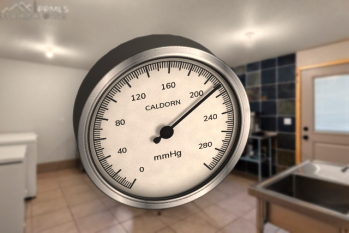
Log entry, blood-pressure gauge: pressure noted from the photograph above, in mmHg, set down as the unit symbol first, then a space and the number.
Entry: mmHg 210
